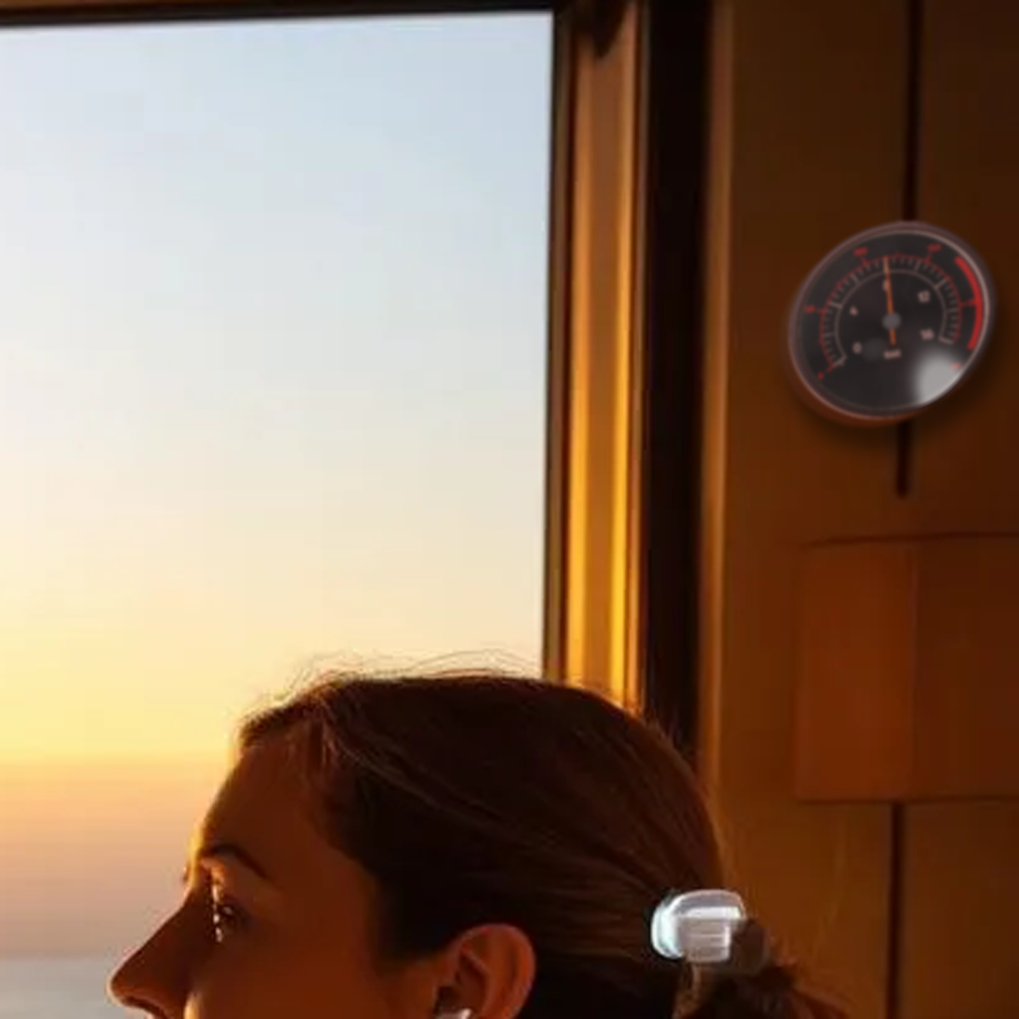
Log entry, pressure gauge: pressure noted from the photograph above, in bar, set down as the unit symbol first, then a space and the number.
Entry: bar 8
